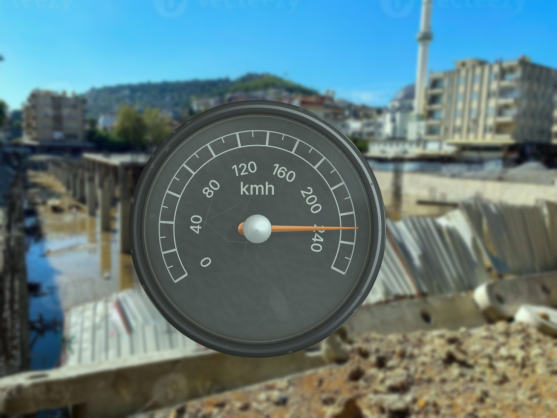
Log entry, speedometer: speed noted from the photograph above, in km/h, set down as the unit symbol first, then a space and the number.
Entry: km/h 230
